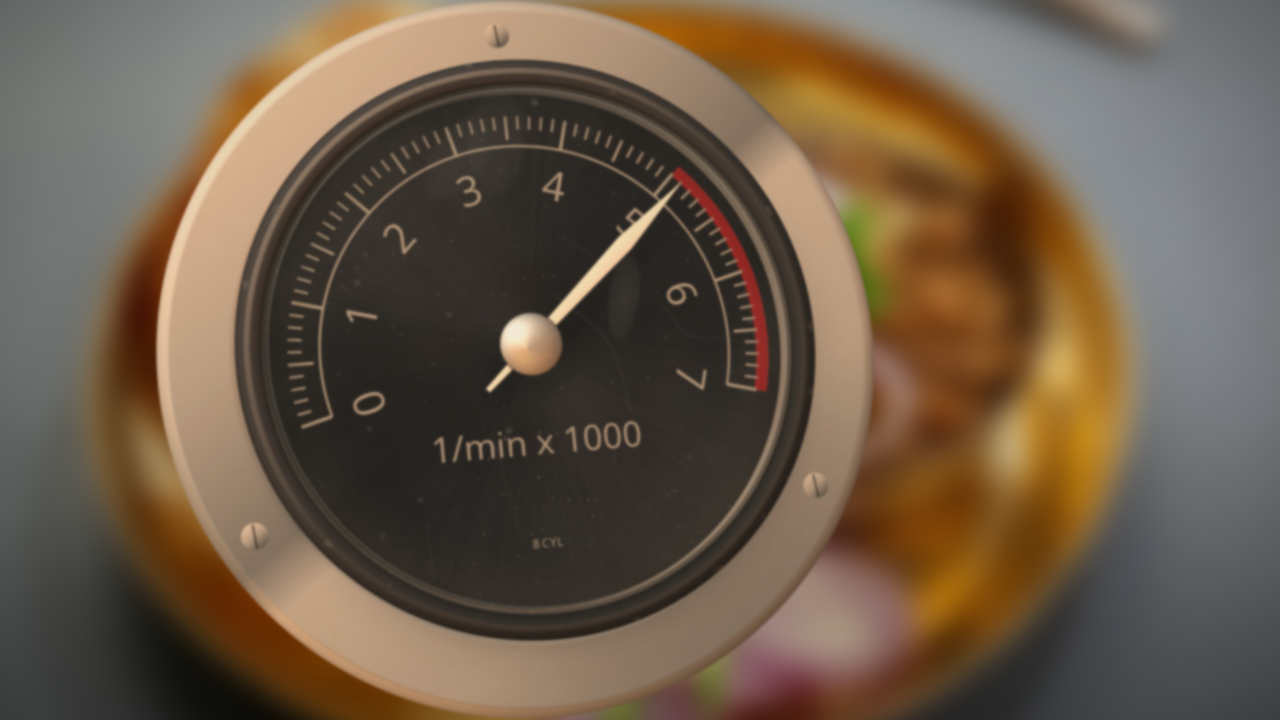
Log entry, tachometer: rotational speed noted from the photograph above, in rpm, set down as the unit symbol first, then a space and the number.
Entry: rpm 5100
